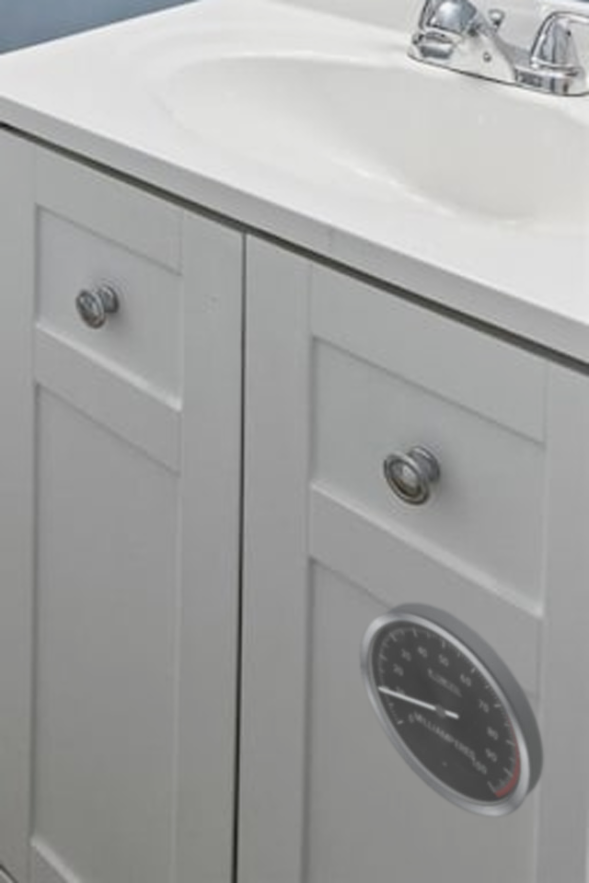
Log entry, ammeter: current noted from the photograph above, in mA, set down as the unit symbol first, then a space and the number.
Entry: mA 10
